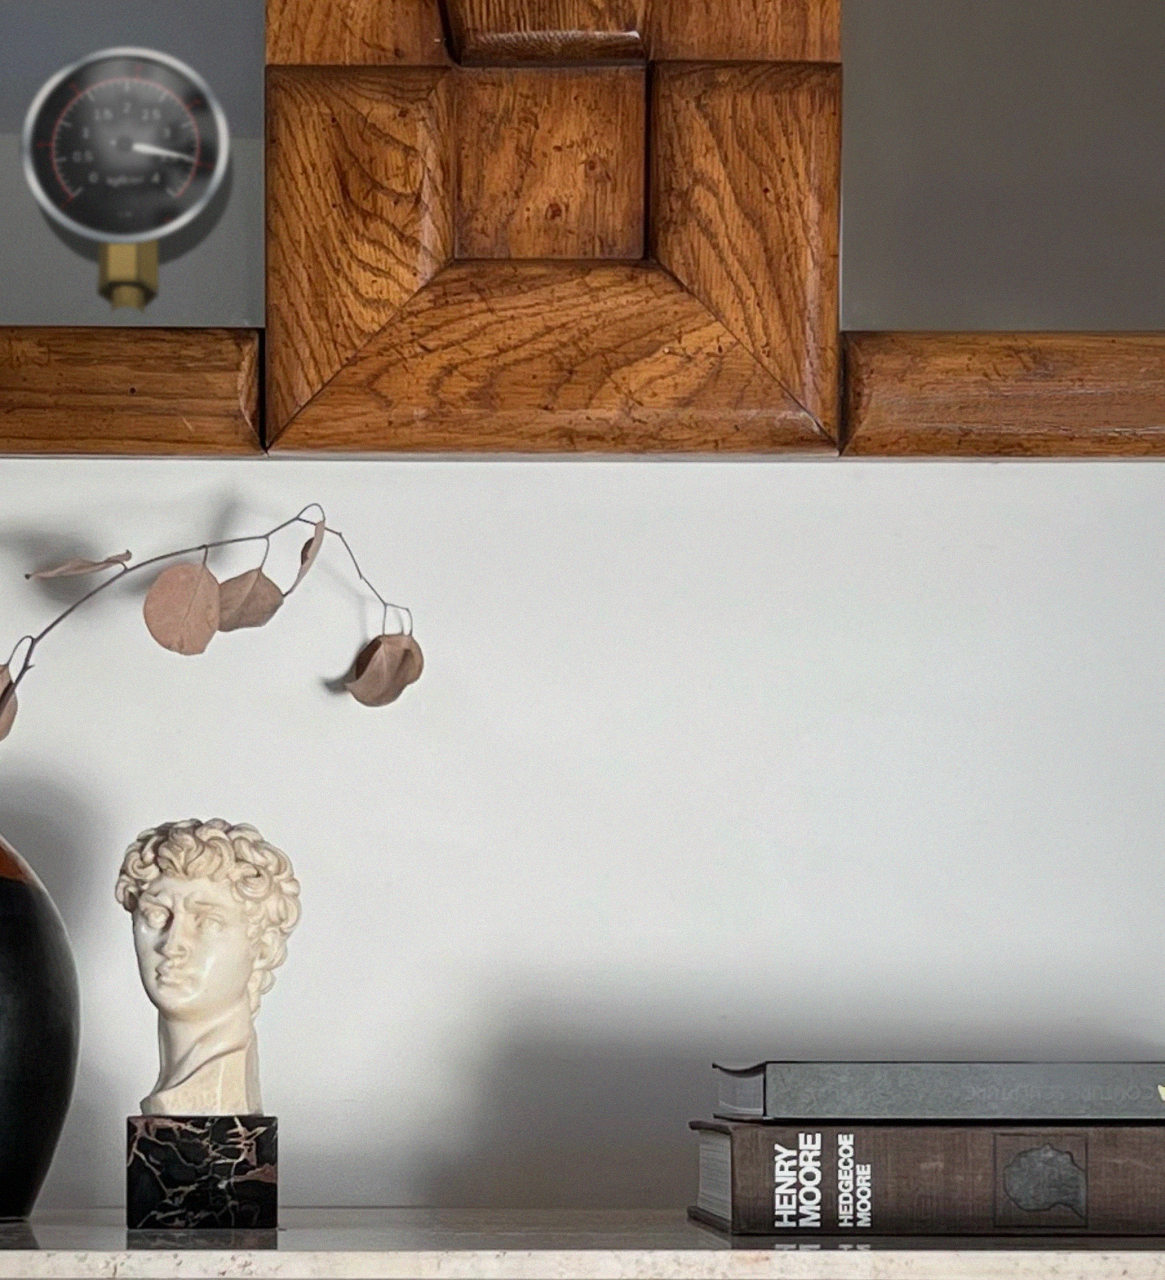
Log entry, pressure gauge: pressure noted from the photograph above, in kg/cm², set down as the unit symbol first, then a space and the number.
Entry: kg/cm² 3.5
